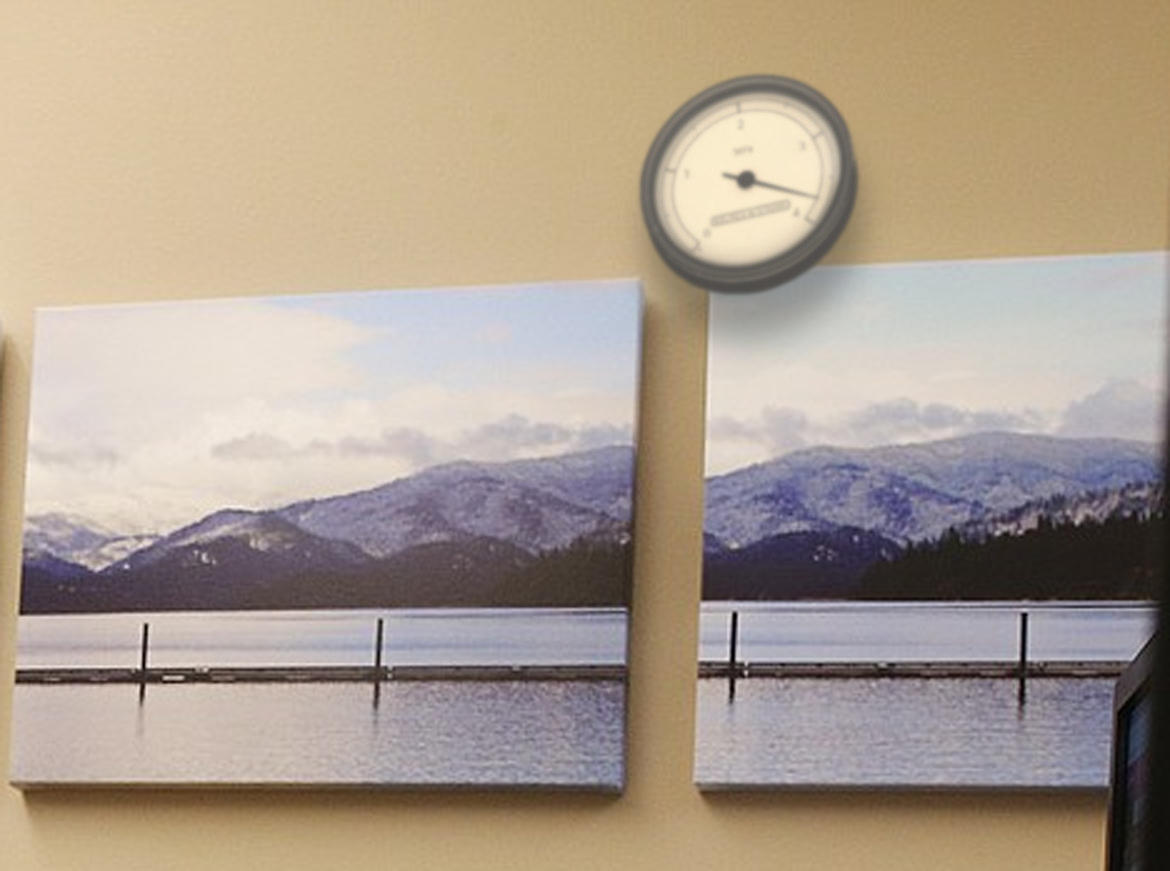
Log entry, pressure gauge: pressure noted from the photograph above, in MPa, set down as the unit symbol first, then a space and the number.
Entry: MPa 3.75
